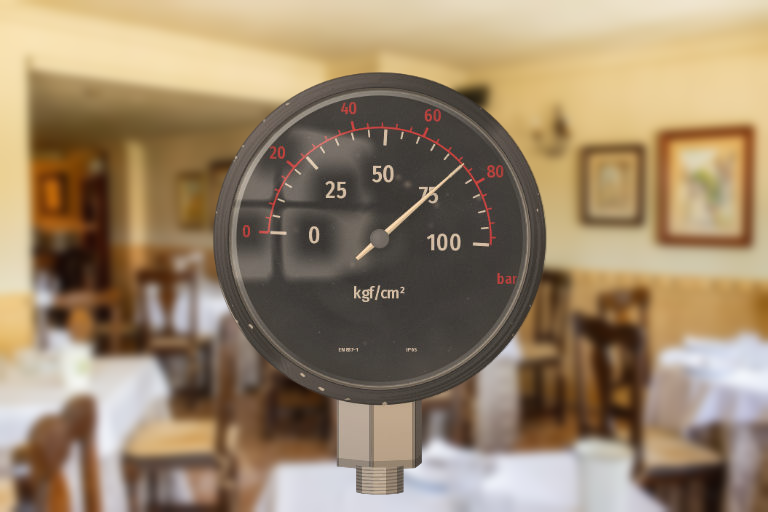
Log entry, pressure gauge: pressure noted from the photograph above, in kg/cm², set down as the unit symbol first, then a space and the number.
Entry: kg/cm² 75
